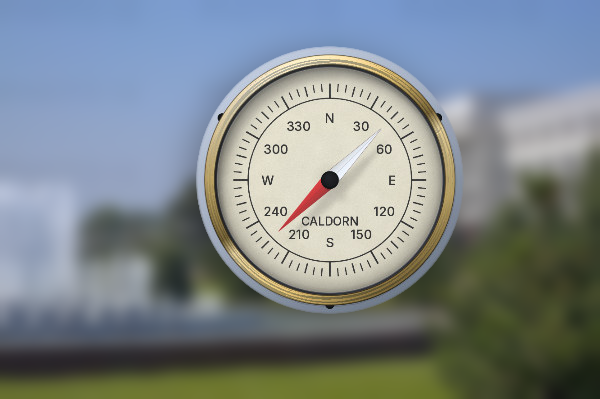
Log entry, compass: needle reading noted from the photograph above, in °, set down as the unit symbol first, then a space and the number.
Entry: ° 225
